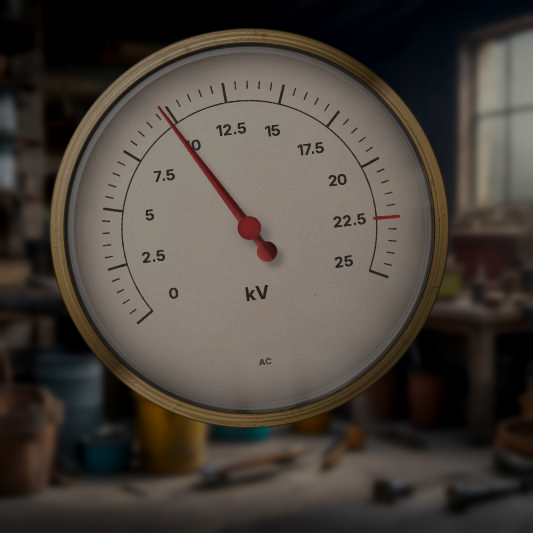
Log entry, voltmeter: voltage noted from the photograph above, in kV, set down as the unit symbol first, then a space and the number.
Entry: kV 9.75
